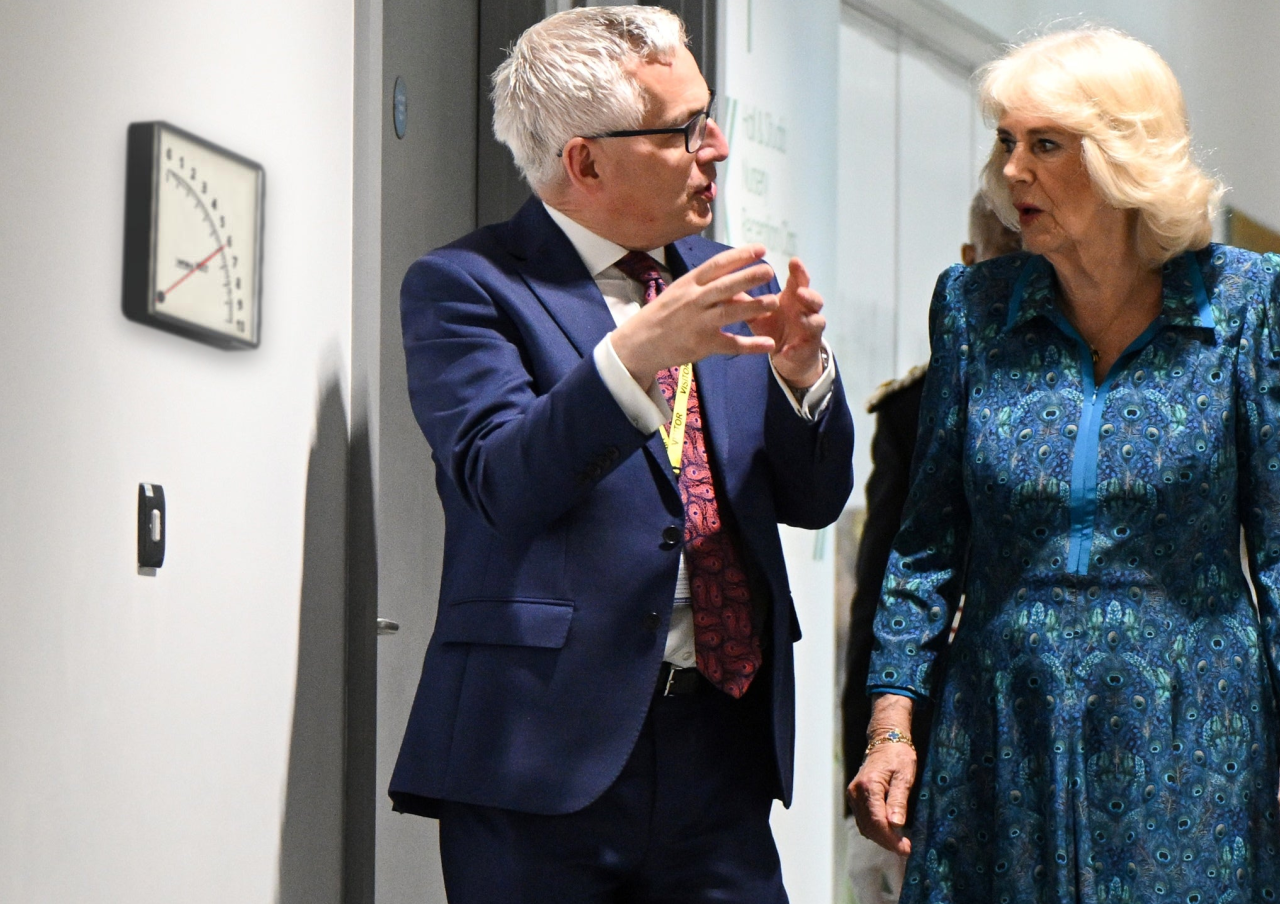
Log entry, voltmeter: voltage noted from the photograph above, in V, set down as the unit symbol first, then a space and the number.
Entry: V 6
